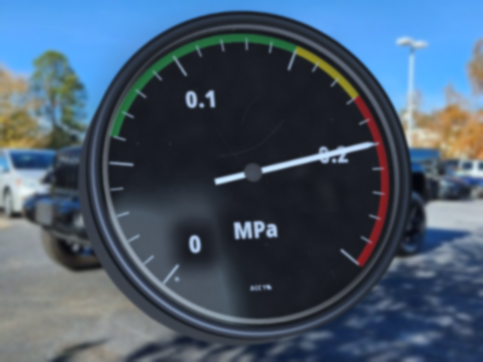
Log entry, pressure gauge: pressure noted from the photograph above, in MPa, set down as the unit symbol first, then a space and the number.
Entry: MPa 0.2
